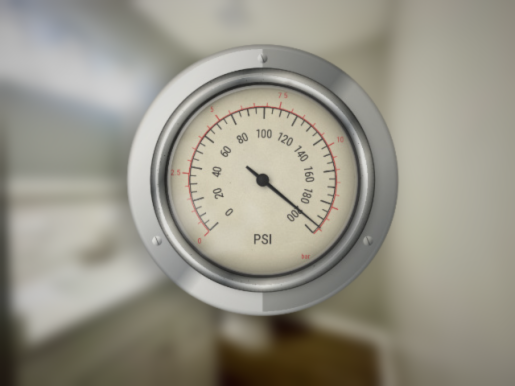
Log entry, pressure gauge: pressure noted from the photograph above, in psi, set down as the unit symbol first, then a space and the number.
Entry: psi 195
